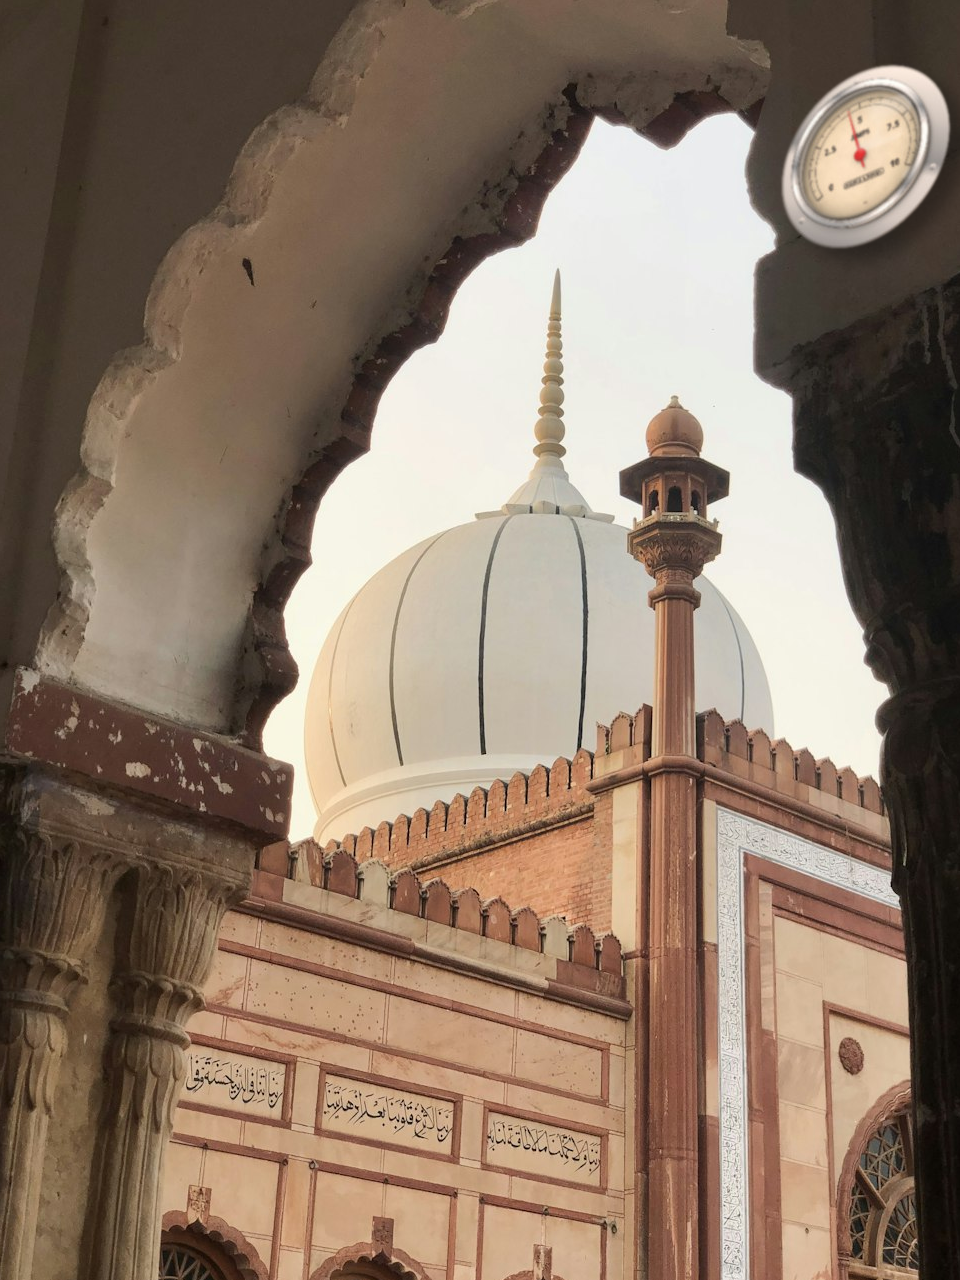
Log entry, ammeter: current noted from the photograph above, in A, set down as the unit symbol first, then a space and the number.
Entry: A 4.5
